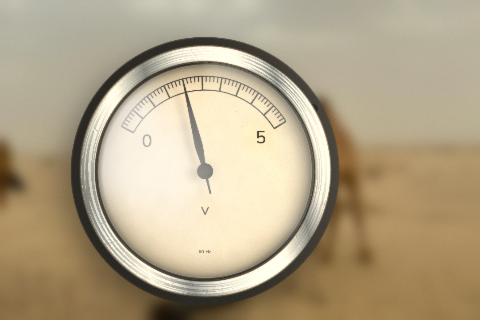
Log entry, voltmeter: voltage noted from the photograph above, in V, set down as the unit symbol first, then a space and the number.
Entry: V 2
